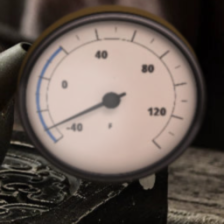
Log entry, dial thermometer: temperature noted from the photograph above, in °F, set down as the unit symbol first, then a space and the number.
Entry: °F -30
